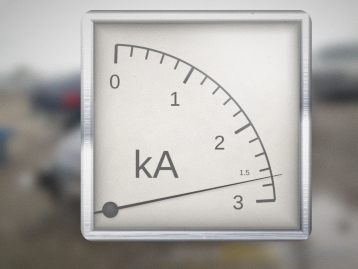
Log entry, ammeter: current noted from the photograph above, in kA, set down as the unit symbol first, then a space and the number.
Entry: kA 2.7
